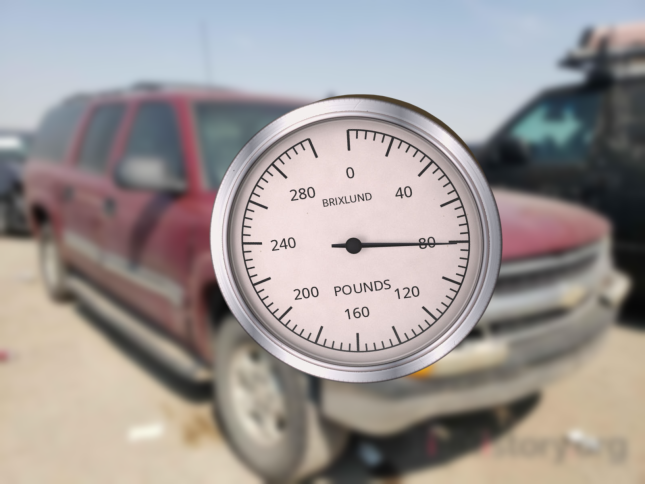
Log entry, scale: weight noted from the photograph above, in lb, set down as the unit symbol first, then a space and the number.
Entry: lb 80
